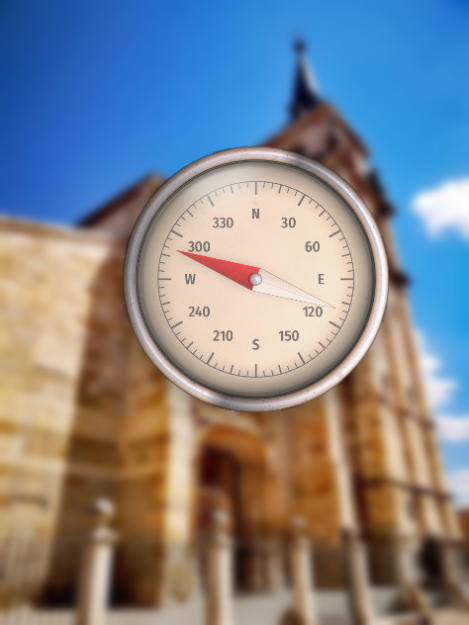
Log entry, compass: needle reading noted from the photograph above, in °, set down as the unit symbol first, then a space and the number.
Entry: ° 290
